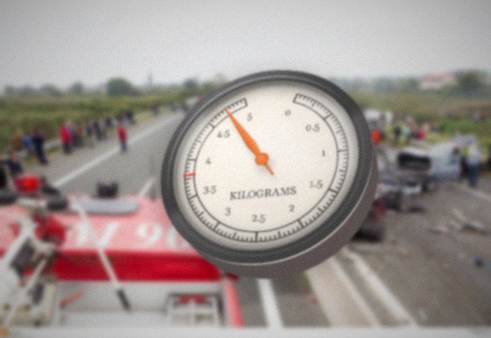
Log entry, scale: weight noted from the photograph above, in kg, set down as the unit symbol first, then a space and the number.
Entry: kg 4.75
